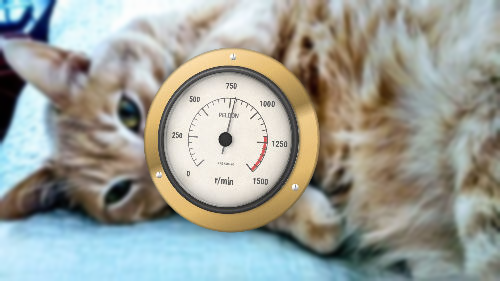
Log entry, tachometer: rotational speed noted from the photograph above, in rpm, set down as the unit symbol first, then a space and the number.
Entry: rpm 800
